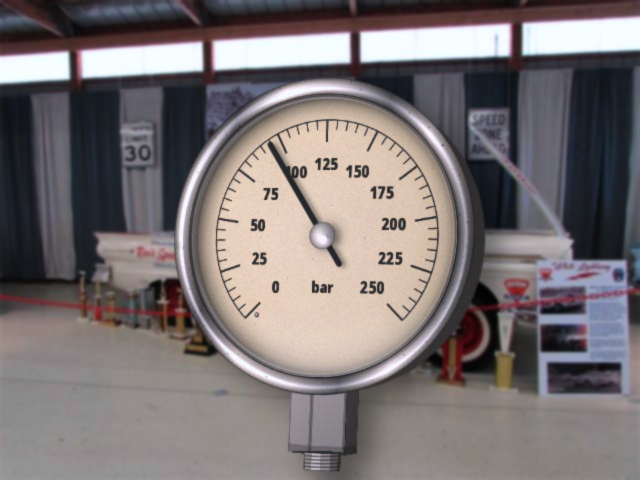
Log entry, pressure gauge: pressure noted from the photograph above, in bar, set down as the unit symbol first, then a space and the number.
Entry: bar 95
